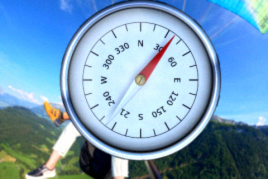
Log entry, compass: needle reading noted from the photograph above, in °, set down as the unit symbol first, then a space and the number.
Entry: ° 37.5
